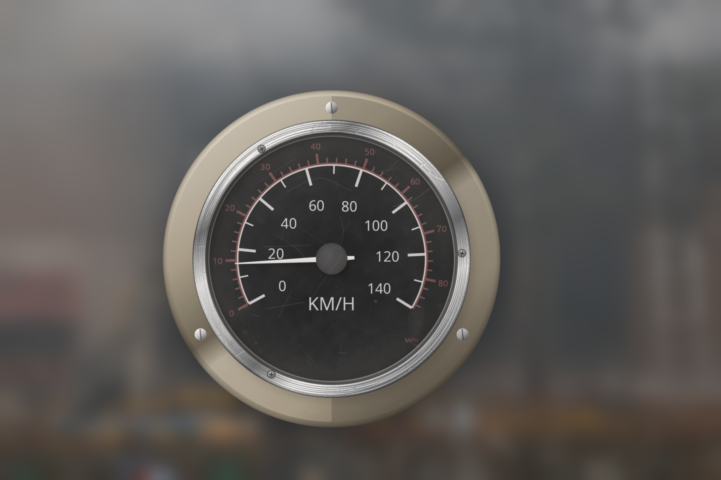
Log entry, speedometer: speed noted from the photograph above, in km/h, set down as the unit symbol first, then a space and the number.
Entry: km/h 15
